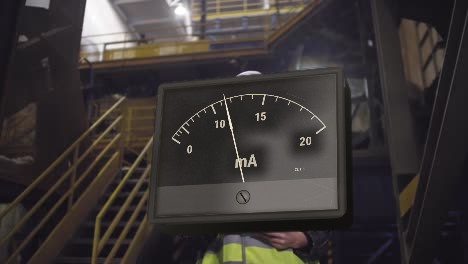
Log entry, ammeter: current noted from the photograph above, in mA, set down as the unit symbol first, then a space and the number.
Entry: mA 11.5
